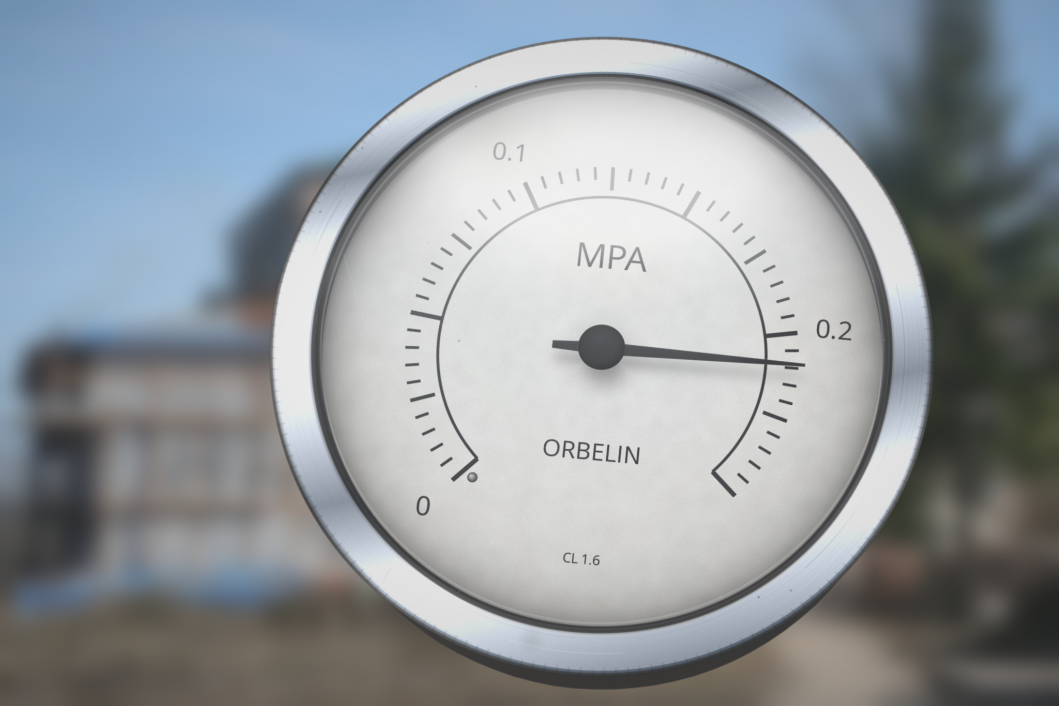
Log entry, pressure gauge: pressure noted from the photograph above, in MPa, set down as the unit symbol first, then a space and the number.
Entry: MPa 0.21
